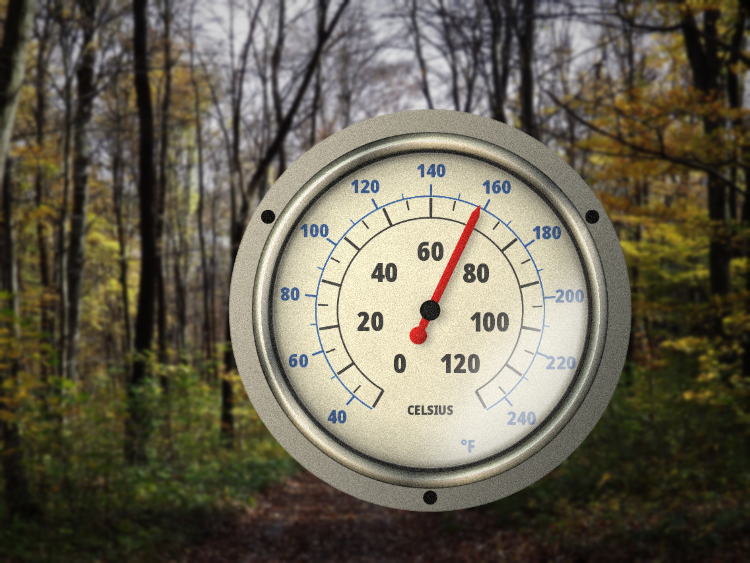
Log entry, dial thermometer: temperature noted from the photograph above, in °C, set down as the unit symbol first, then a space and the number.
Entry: °C 70
